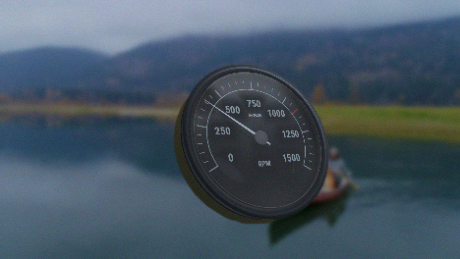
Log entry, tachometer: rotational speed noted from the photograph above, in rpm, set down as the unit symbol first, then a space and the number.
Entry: rpm 400
